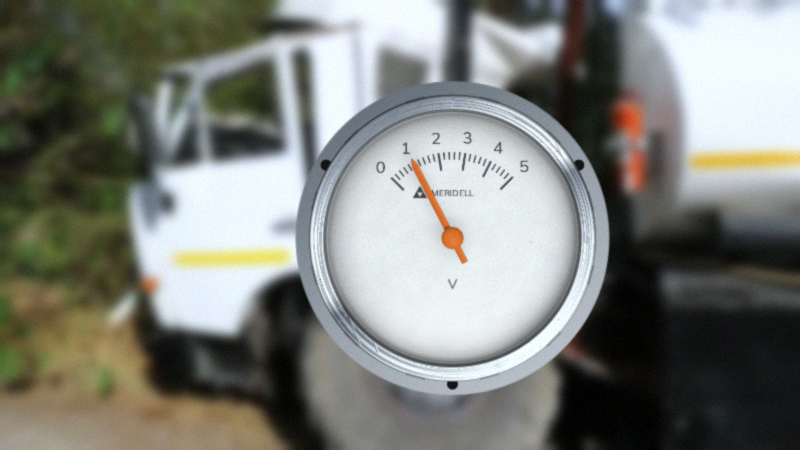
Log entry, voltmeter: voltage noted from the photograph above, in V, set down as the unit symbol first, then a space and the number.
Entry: V 1
